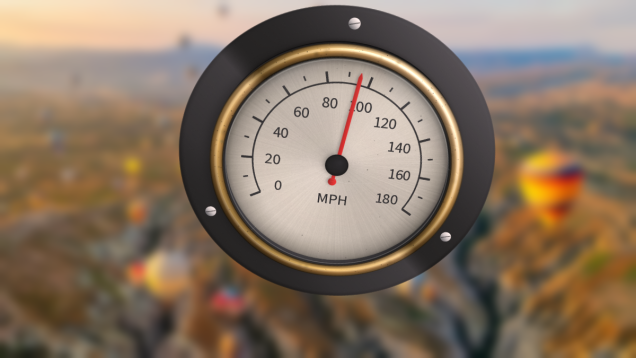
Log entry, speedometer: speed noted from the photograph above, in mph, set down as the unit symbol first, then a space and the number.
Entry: mph 95
